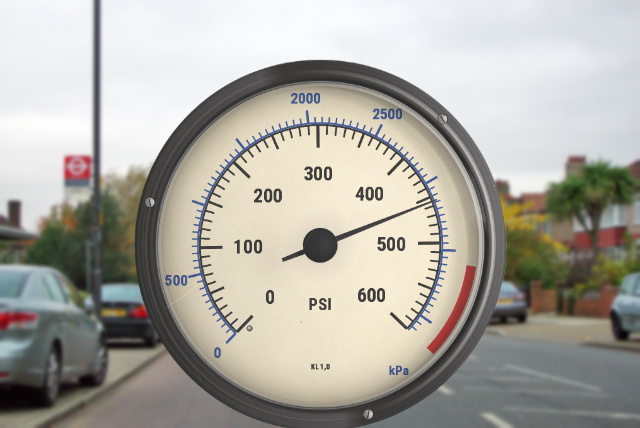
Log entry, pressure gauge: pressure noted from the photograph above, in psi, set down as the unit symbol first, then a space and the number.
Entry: psi 455
